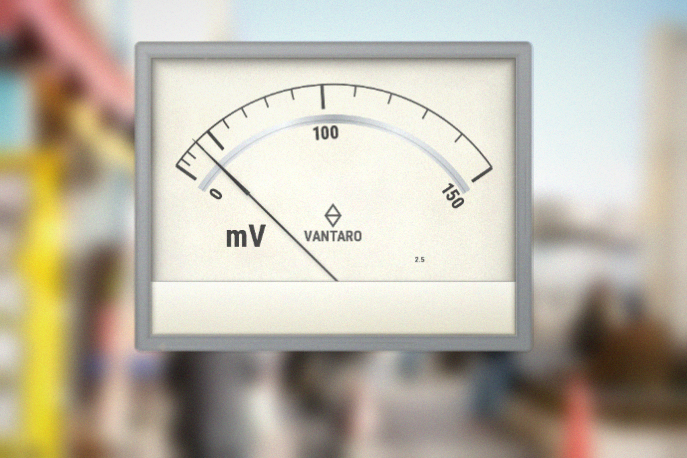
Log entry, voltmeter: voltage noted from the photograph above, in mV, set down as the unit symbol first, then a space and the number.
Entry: mV 40
